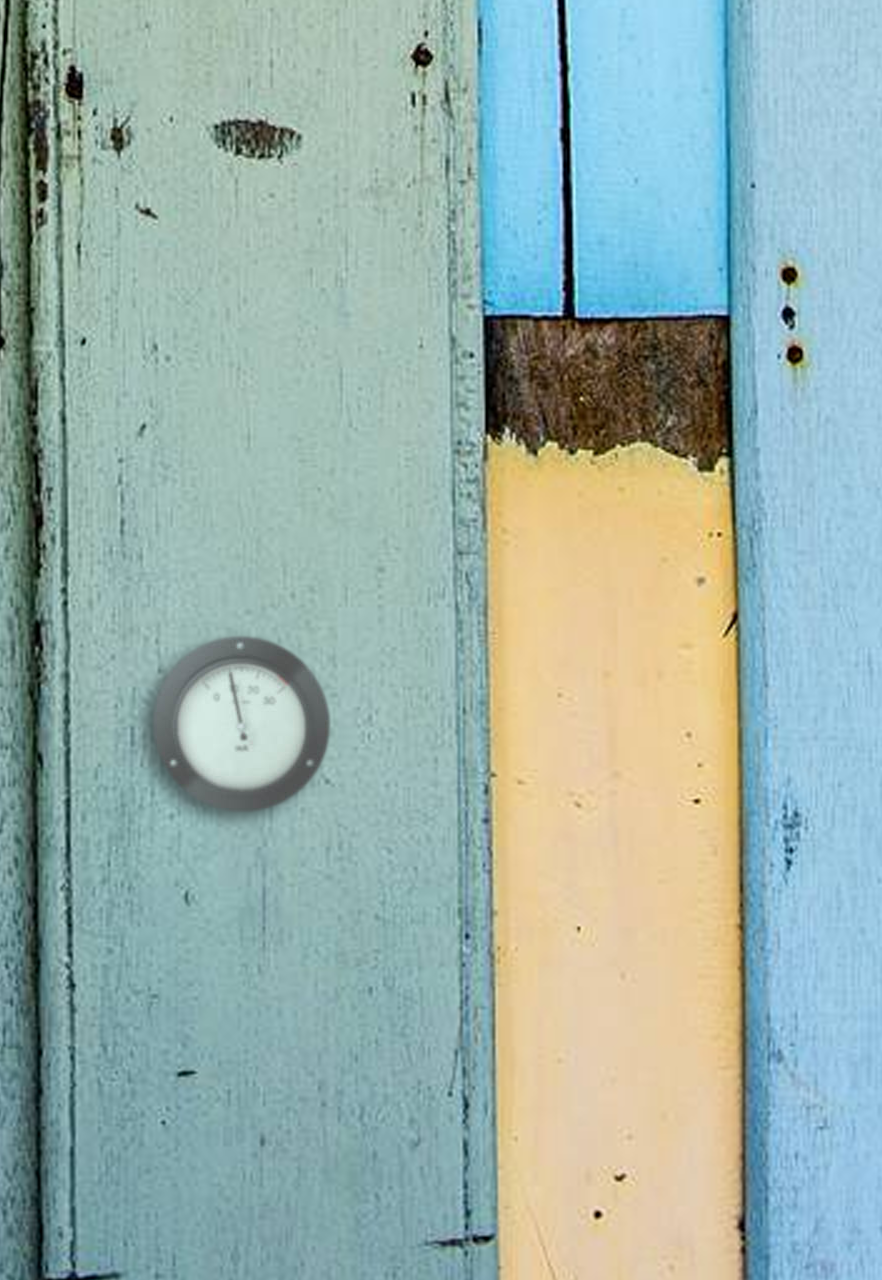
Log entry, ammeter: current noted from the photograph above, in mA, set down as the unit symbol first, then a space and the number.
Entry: mA 10
